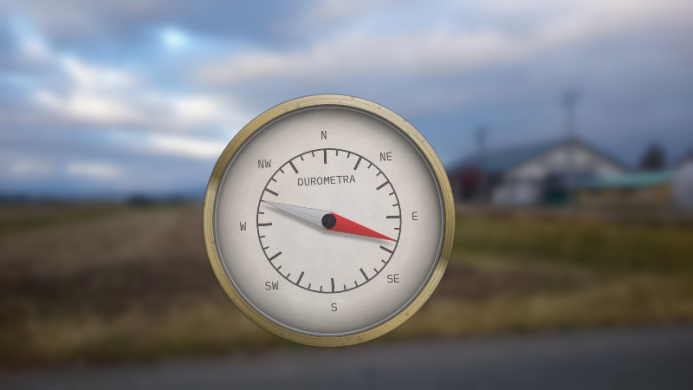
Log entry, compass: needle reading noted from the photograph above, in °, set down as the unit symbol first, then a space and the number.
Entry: ° 110
